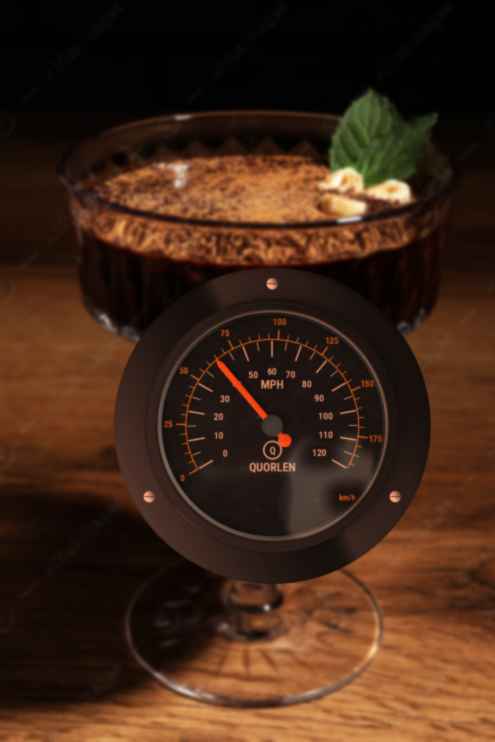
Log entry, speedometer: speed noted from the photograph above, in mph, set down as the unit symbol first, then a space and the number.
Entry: mph 40
